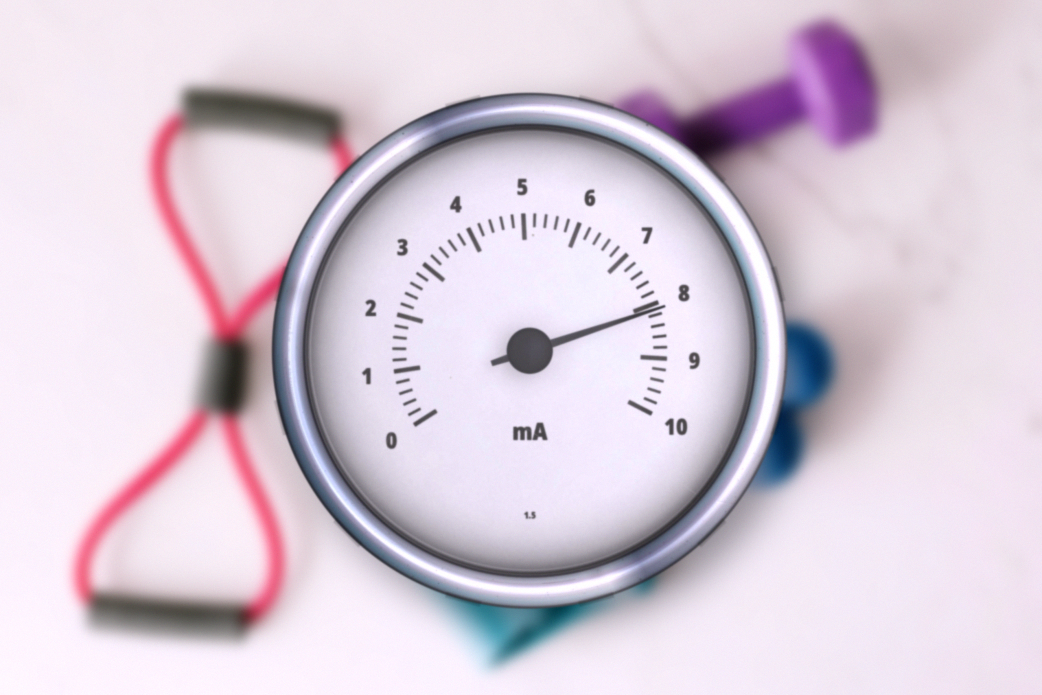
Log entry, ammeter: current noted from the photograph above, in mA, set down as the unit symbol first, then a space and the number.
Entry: mA 8.1
